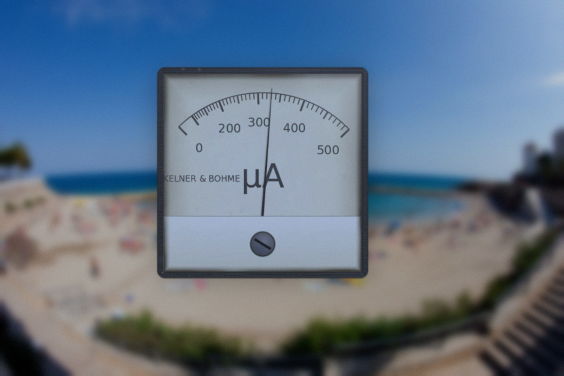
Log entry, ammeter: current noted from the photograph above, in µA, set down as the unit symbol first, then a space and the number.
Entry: µA 330
